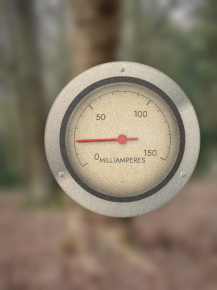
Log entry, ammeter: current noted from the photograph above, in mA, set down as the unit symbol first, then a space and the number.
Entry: mA 20
